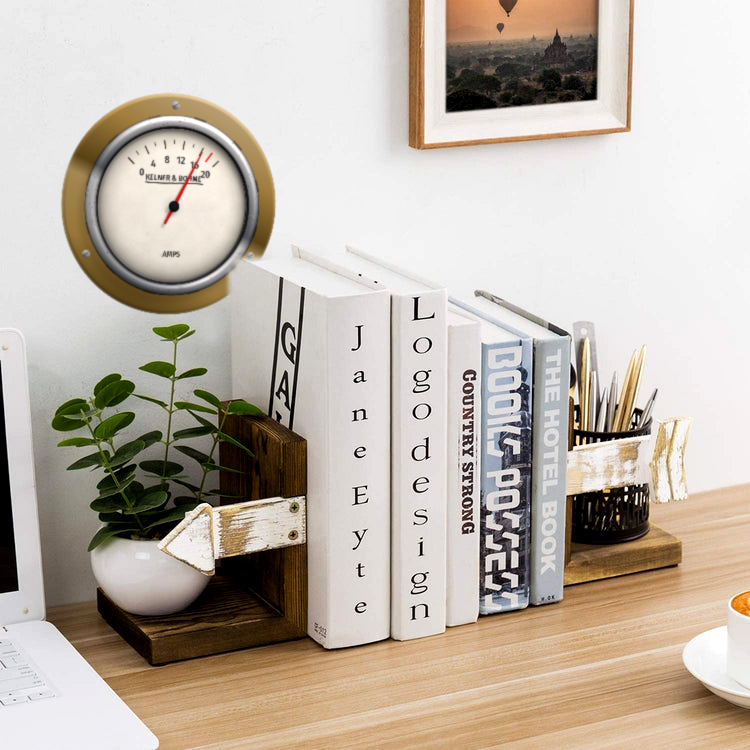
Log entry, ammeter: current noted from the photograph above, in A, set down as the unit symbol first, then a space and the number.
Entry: A 16
